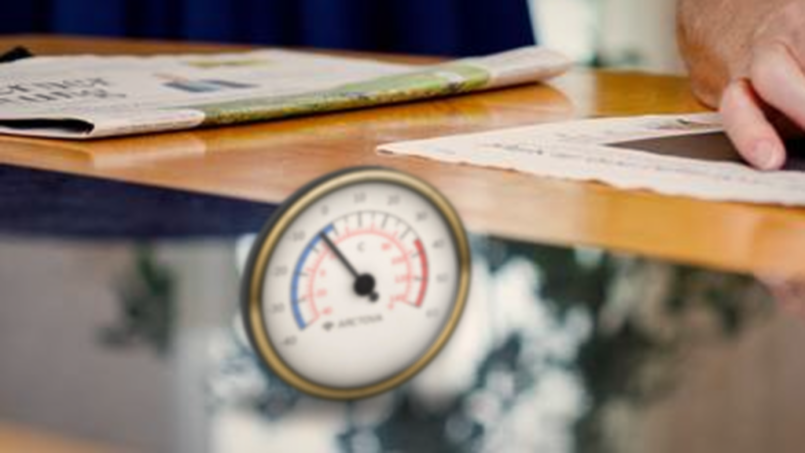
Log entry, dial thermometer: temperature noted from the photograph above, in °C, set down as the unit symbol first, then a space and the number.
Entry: °C -5
